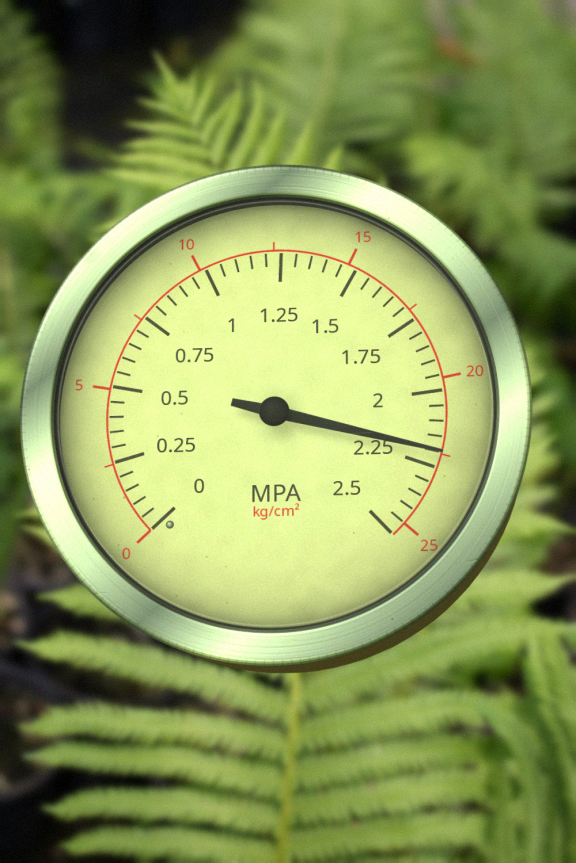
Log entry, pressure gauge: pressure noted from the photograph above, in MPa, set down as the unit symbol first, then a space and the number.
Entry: MPa 2.2
